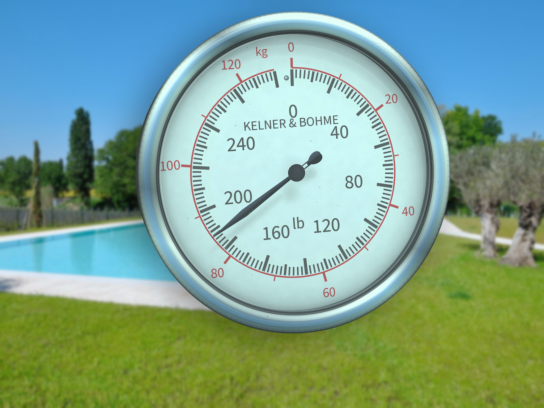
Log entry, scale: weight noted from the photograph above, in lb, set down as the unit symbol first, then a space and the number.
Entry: lb 188
